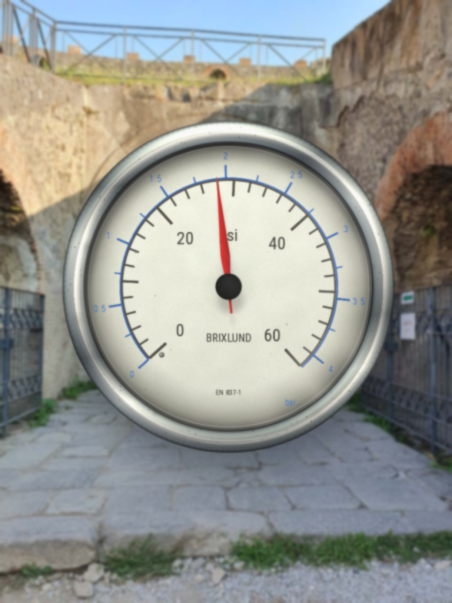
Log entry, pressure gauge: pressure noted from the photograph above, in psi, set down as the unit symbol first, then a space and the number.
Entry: psi 28
